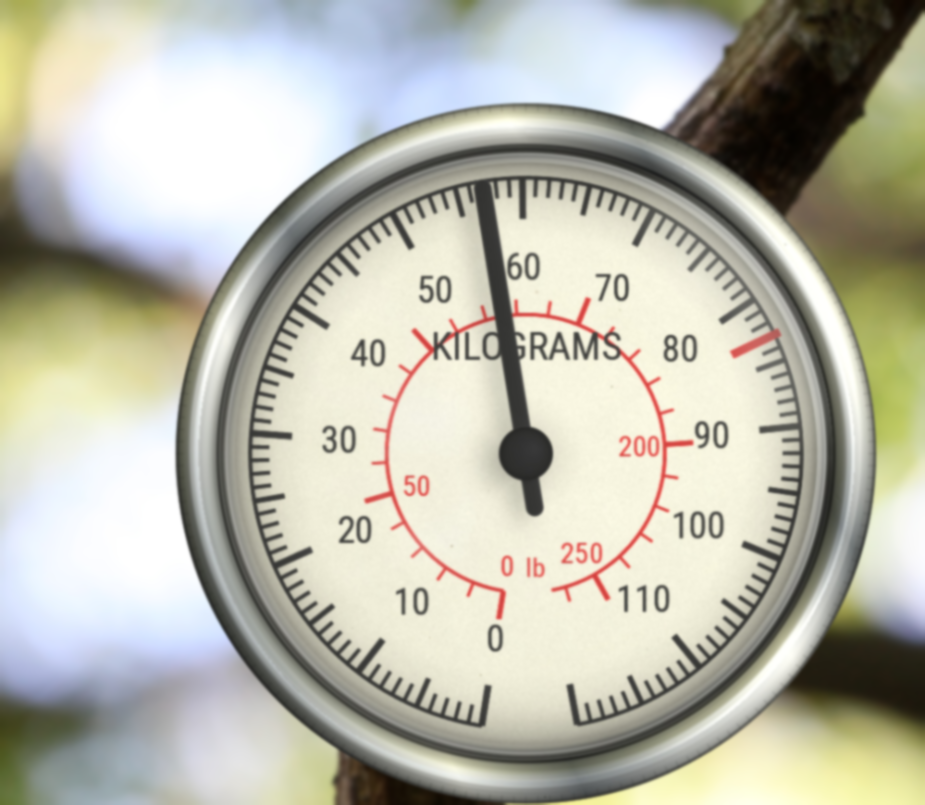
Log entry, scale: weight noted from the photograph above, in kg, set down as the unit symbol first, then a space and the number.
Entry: kg 57
